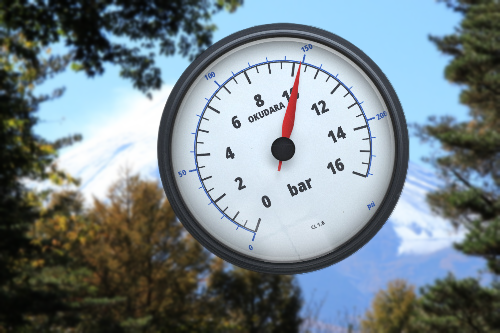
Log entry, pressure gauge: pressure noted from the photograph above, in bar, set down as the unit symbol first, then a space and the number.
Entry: bar 10.25
